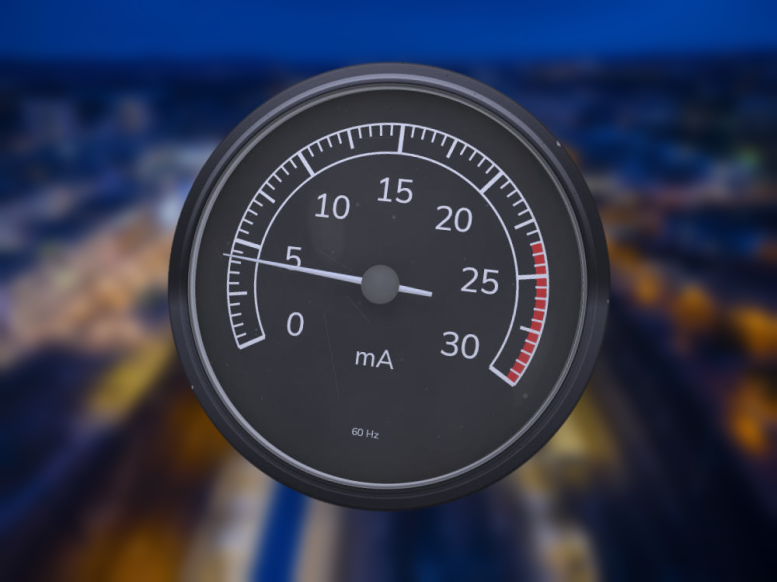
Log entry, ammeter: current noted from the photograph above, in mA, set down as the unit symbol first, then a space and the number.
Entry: mA 4.25
